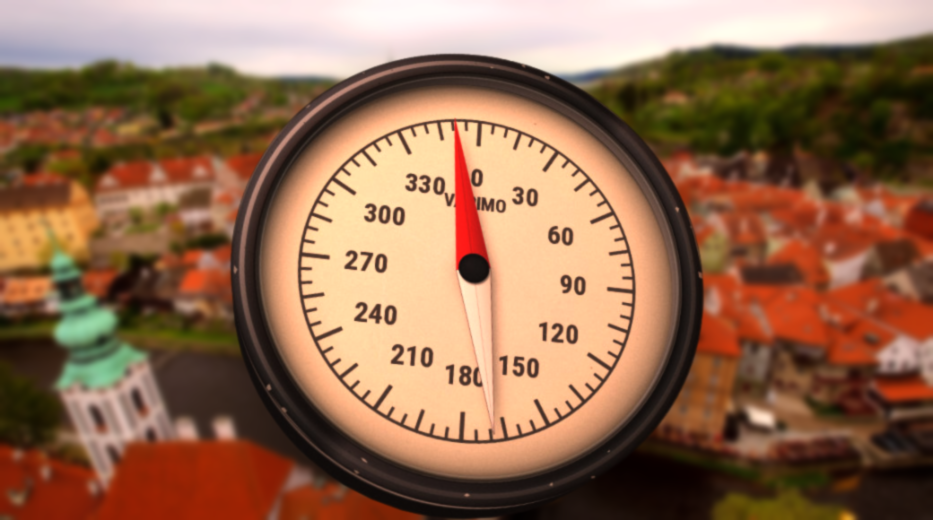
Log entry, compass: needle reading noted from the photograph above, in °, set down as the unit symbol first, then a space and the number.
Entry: ° 350
